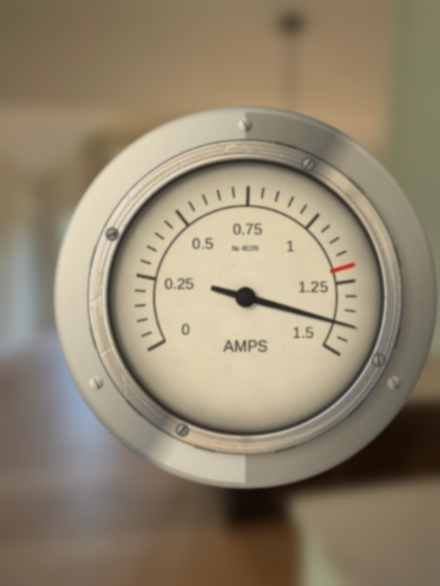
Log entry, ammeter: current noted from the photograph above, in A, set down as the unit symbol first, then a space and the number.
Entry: A 1.4
